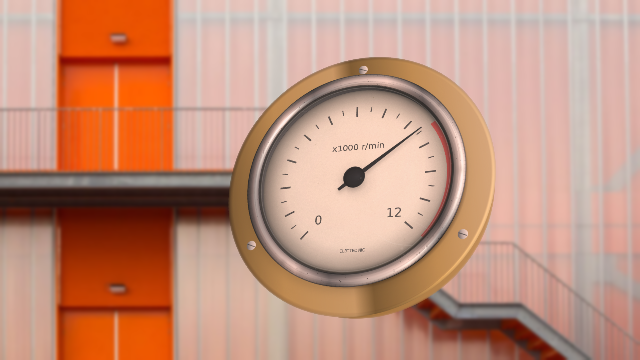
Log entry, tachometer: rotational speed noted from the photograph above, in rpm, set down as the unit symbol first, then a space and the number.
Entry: rpm 8500
